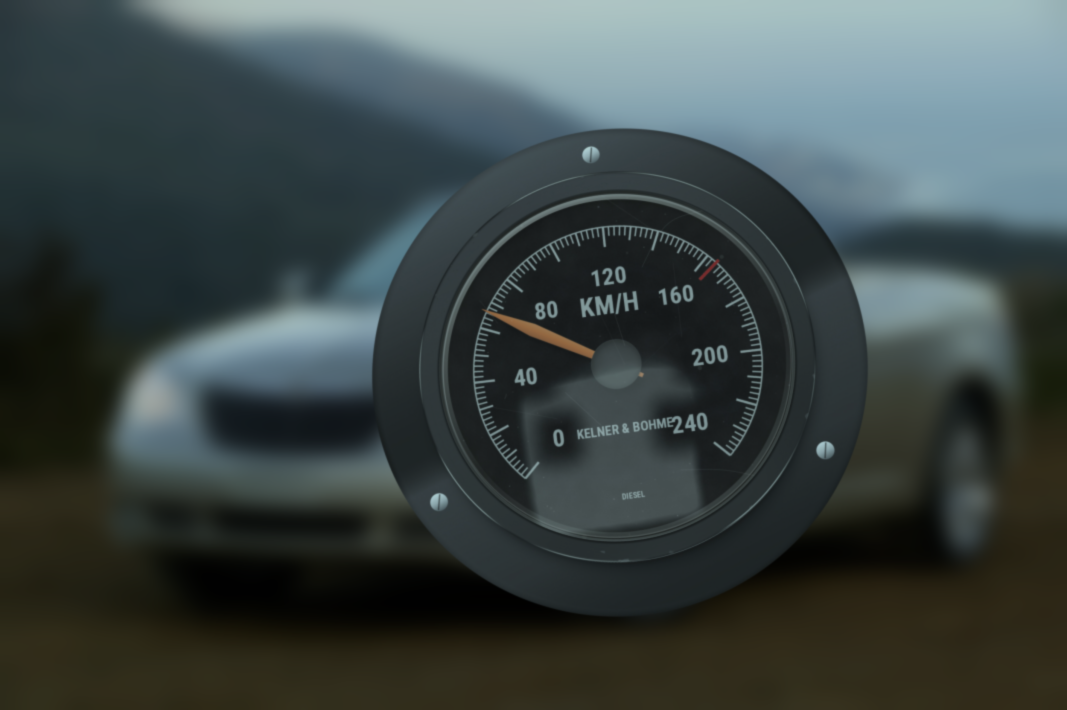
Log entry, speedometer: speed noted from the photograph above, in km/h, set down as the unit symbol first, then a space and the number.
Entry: km/h 66
